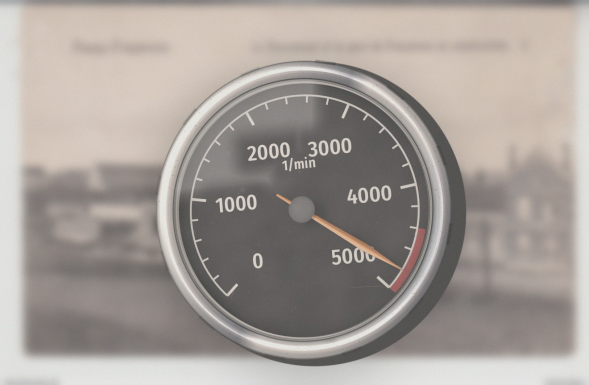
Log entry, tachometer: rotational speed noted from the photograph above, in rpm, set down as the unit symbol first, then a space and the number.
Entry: rpm 4800
